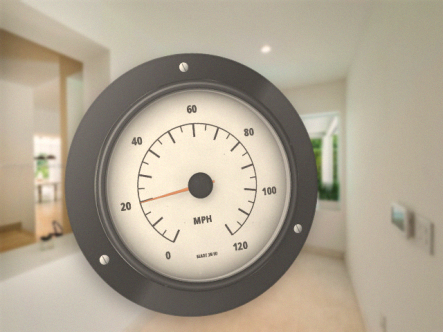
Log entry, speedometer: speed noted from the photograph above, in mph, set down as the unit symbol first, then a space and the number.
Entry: mph 20
